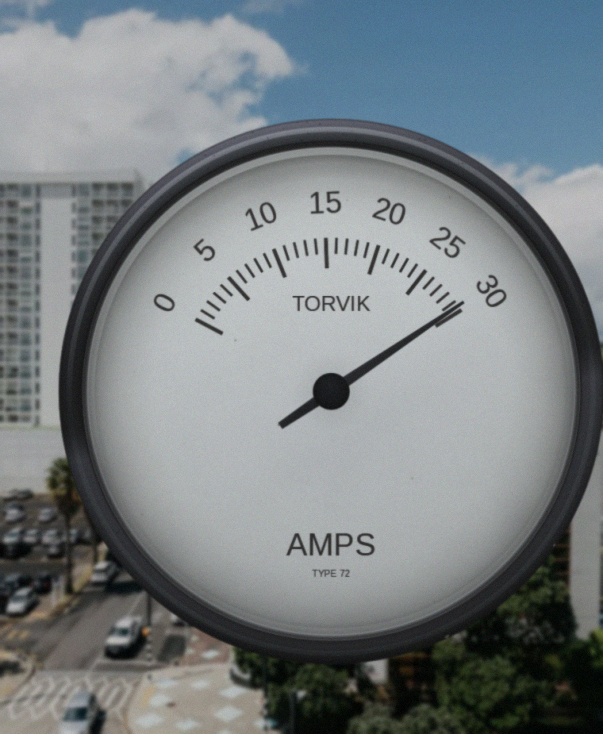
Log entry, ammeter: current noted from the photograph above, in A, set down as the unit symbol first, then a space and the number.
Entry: A 29.5
